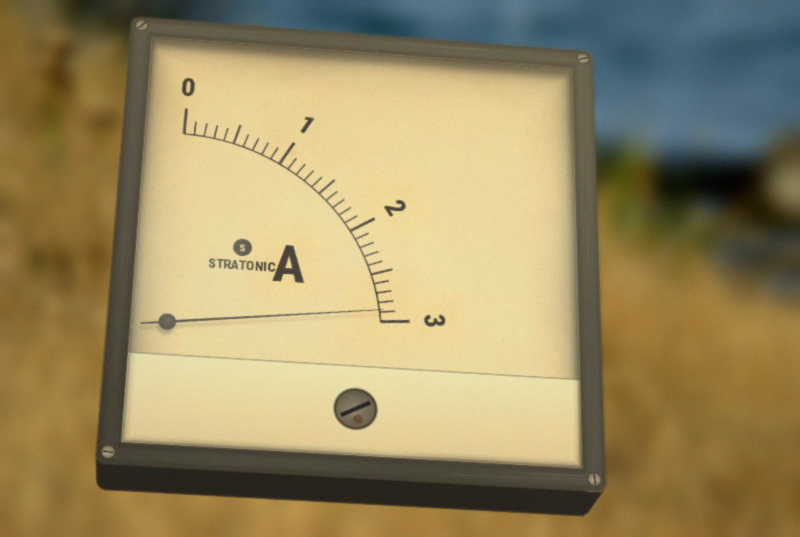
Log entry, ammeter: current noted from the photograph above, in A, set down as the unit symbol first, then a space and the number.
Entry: A 2.9
